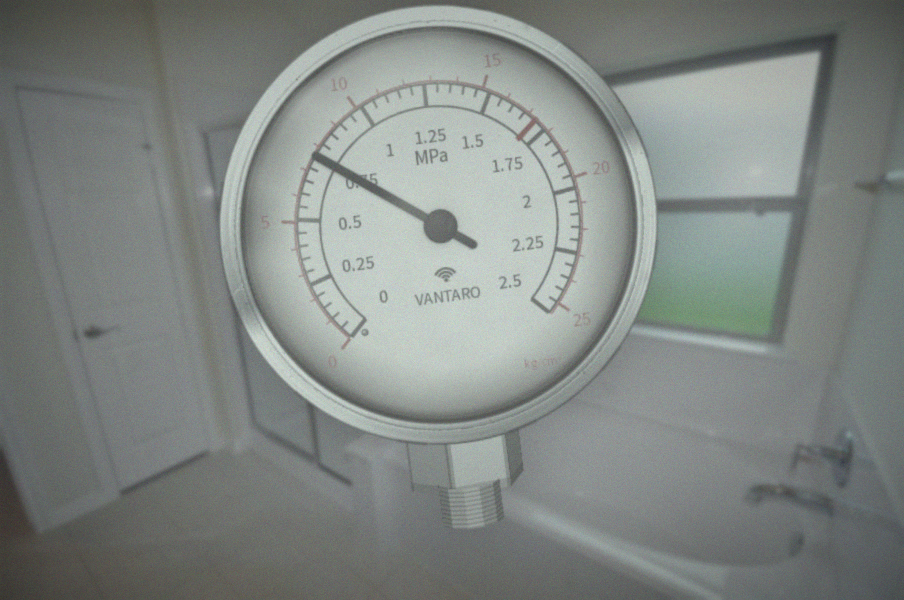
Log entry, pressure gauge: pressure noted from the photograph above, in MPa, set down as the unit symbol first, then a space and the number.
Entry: MPa 0.75
